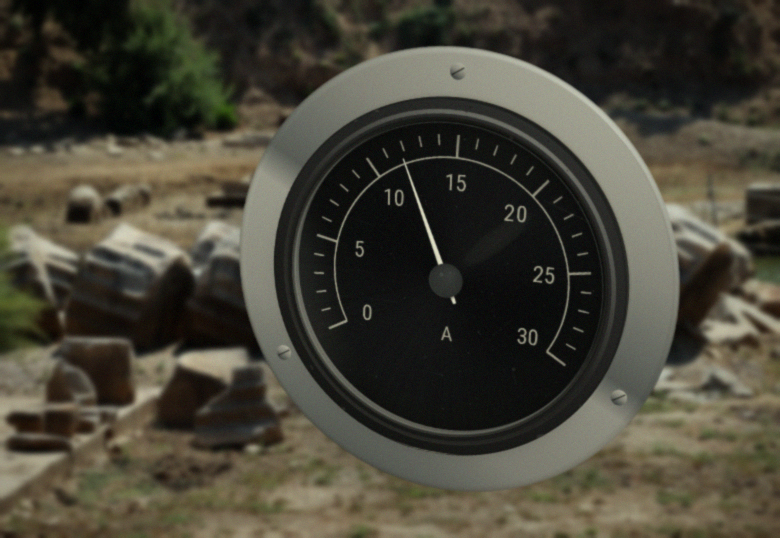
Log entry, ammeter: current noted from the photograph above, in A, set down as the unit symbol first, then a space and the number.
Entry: A 12
